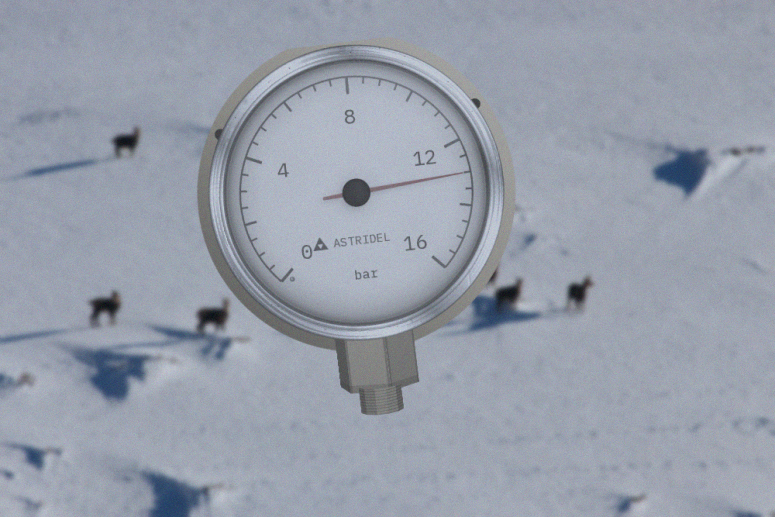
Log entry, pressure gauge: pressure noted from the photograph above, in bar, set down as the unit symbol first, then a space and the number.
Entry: bar 13
